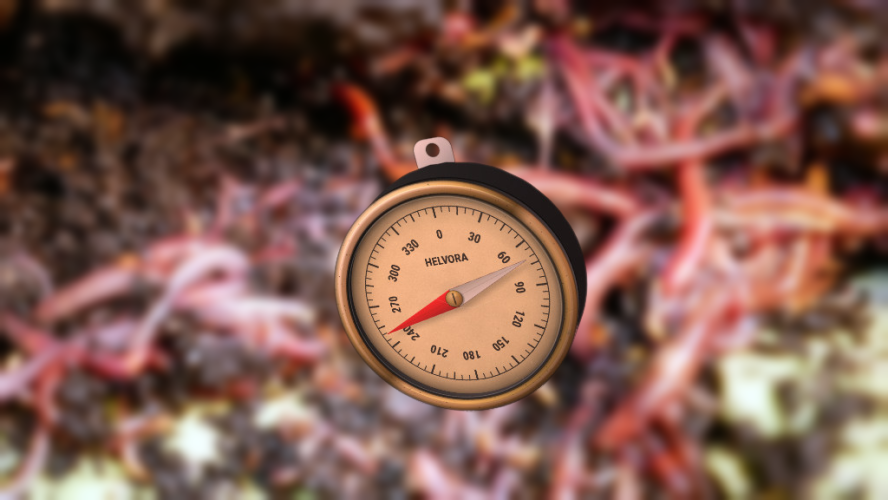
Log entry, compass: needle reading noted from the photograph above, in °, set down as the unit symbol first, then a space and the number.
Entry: ° 250
